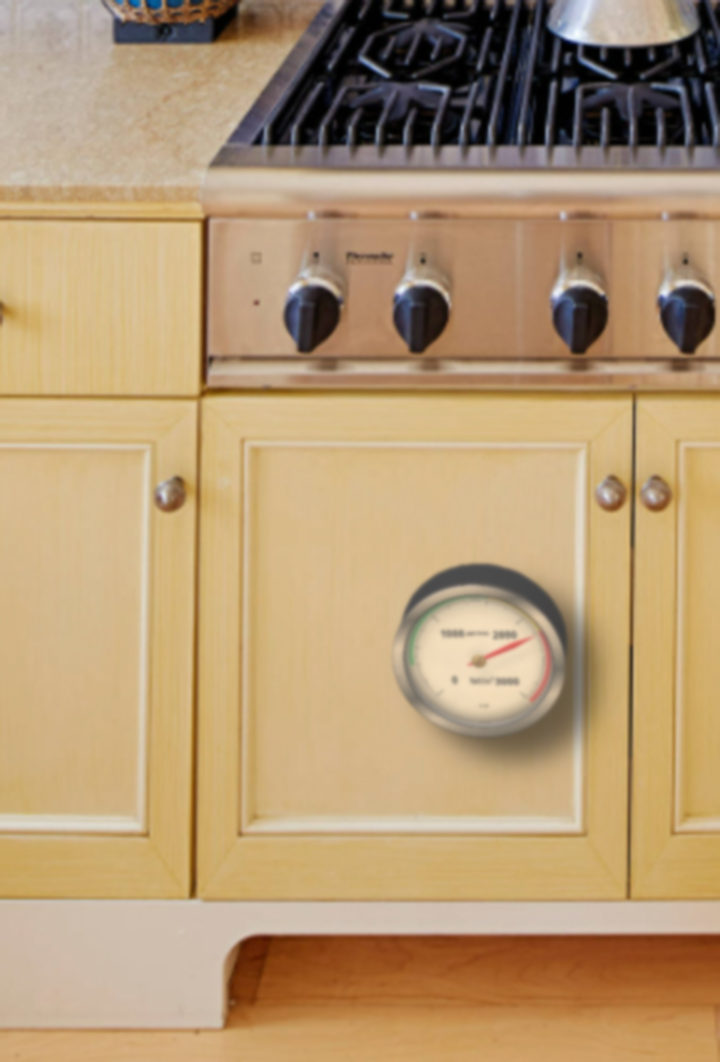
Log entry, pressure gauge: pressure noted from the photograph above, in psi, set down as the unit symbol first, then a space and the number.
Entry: psi 2200
